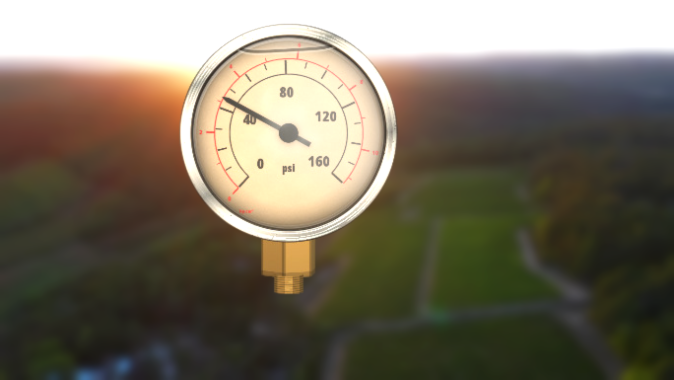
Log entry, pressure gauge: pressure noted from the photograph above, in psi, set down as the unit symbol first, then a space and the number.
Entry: psi 45
